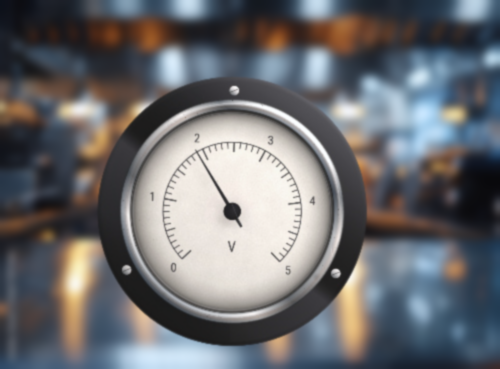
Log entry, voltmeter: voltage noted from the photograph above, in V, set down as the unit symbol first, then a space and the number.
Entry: V 1.9
